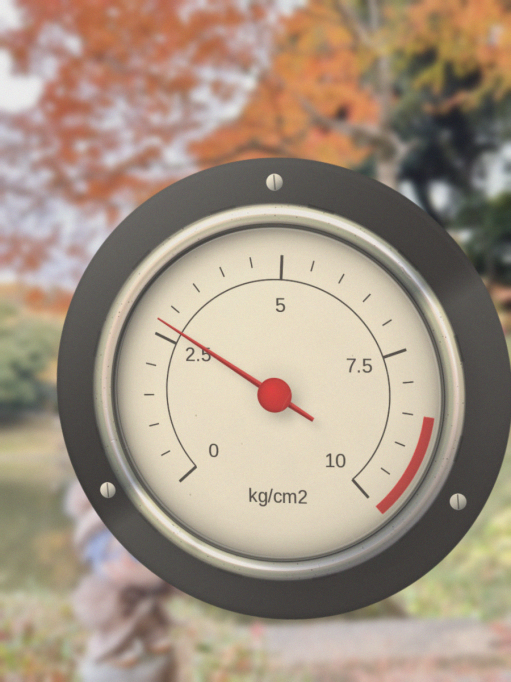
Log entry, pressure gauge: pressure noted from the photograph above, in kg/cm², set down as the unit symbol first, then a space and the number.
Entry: kg/cm² 2.75
